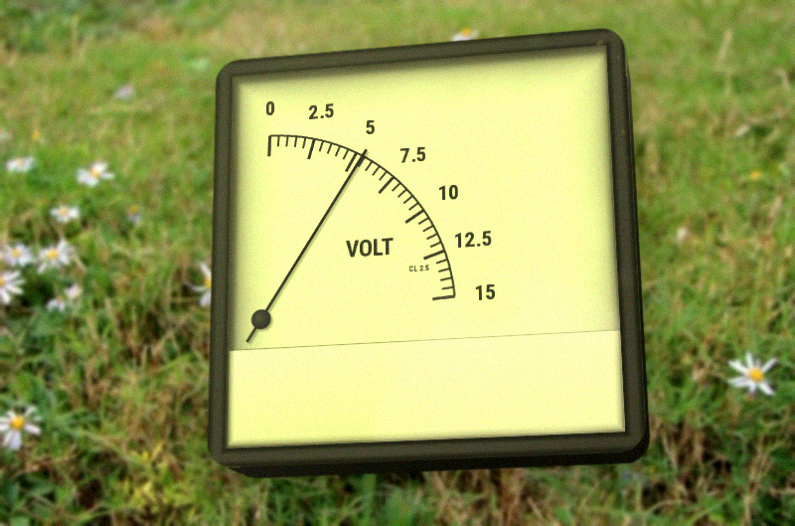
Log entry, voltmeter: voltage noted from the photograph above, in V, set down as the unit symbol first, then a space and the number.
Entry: V 5.5
